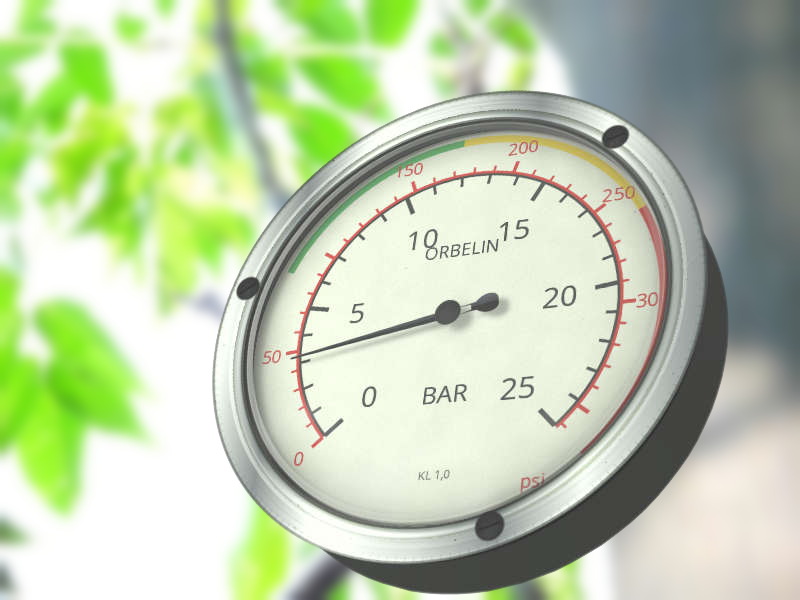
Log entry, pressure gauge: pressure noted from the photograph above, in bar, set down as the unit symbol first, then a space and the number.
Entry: bar 3
